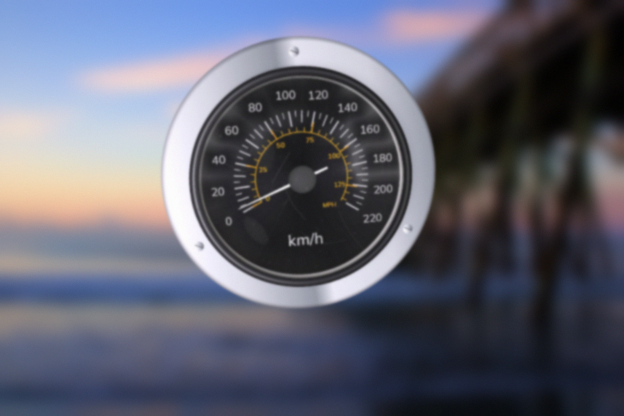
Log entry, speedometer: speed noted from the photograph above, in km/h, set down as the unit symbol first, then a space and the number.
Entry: km/h 5
